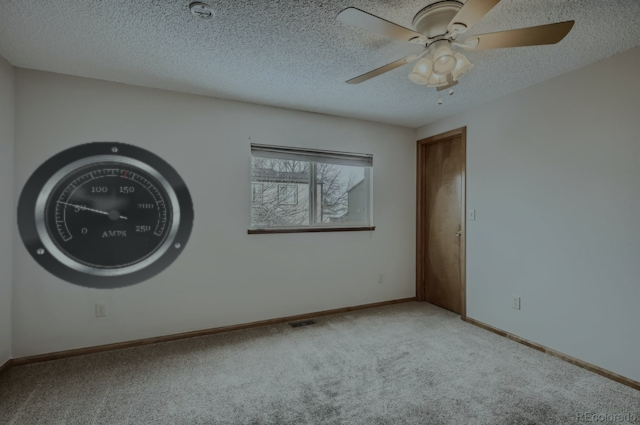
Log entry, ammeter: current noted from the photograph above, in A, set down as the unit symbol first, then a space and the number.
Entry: A 50
